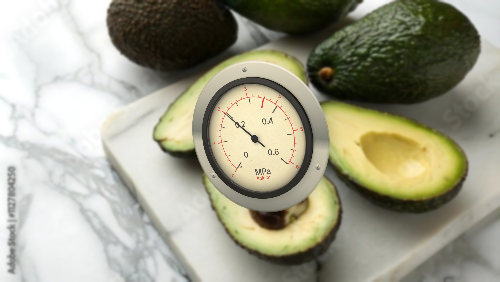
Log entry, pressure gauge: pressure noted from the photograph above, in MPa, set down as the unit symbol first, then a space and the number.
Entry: MPa 0.2
